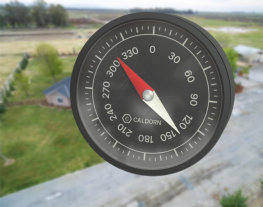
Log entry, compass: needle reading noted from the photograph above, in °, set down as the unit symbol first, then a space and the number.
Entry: ° 315
